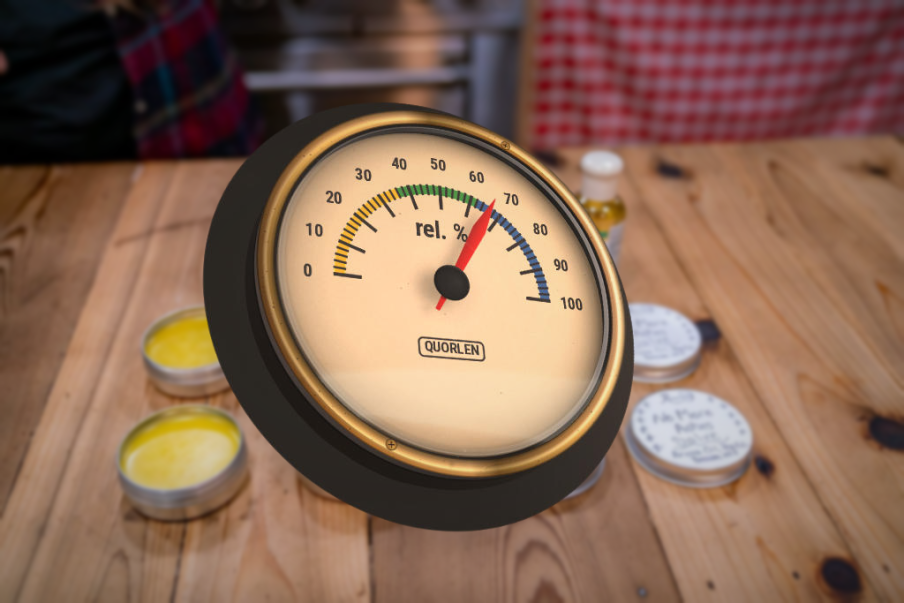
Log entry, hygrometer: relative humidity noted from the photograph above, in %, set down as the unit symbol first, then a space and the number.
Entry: % 66
